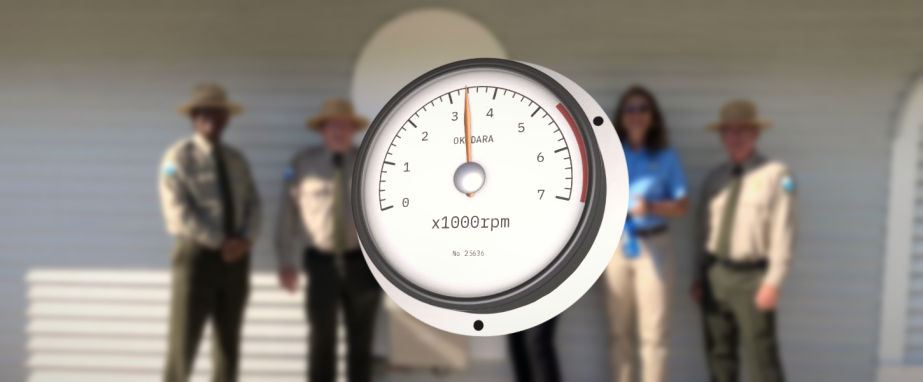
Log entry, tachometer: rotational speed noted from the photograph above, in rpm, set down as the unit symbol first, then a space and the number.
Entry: rpm 3400
